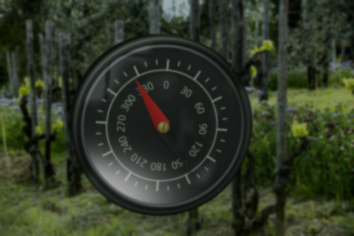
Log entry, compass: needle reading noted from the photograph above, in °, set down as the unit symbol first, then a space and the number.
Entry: ° 325
